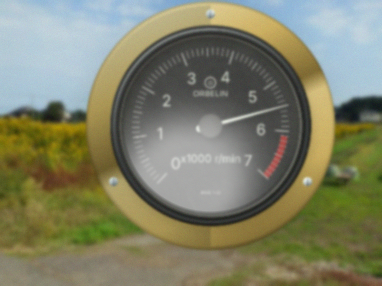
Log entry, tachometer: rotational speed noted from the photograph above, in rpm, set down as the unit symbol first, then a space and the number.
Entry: rpm 5500
